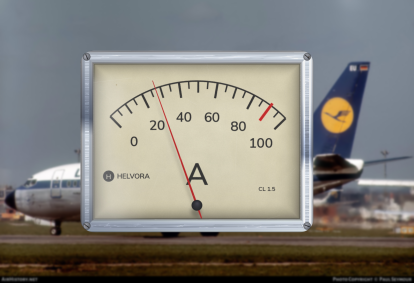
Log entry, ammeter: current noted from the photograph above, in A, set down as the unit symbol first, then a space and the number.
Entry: A 27.5
